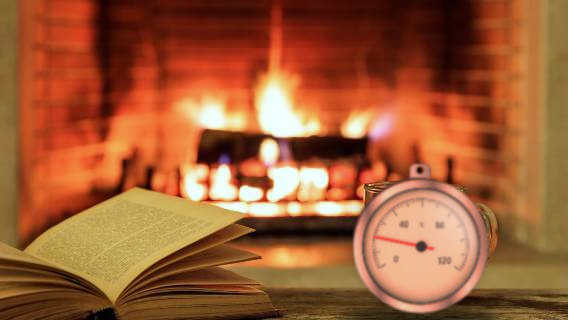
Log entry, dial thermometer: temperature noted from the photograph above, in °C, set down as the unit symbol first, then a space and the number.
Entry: °C 20
